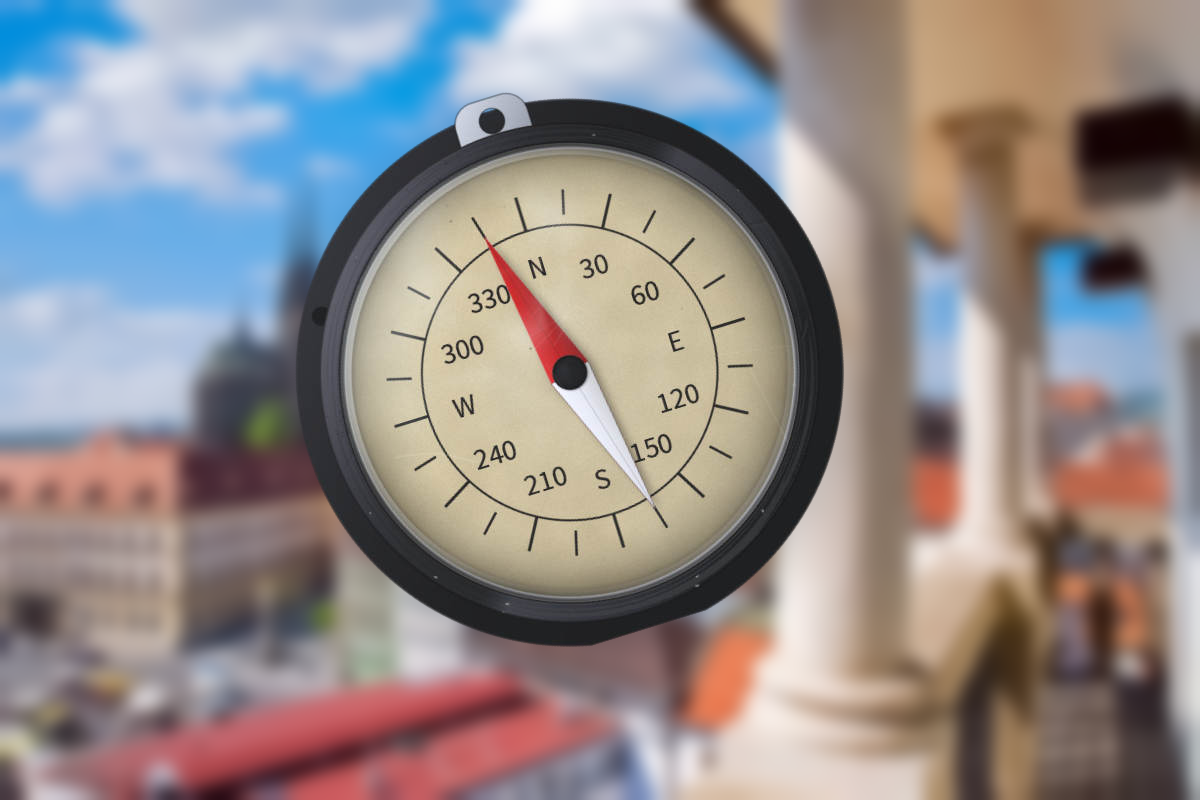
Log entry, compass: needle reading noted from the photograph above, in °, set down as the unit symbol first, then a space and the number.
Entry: ° 345
